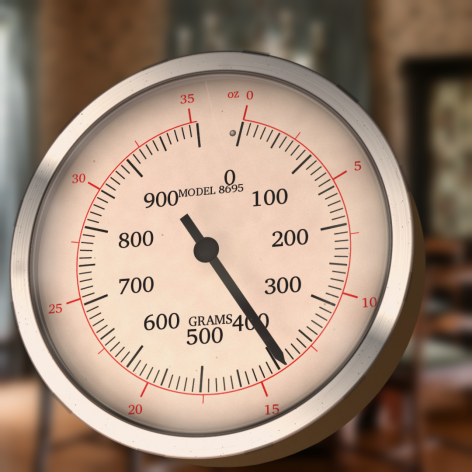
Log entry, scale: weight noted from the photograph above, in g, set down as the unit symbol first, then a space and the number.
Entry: g 390
